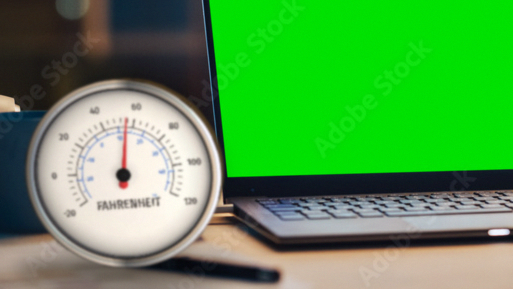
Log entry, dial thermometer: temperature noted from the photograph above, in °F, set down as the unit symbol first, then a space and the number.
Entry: °F 56
